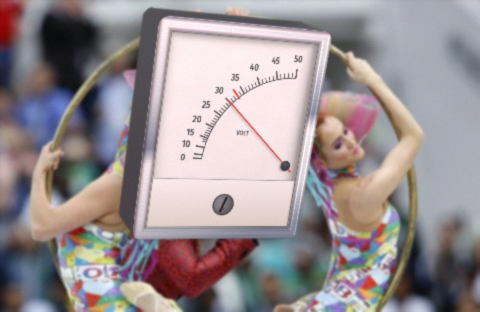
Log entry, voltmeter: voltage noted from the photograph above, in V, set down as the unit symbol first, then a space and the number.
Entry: V 30
